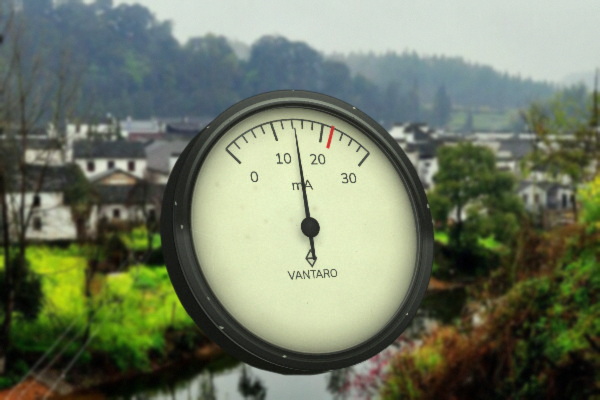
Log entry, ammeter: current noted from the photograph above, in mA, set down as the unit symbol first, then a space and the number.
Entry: mA 14
